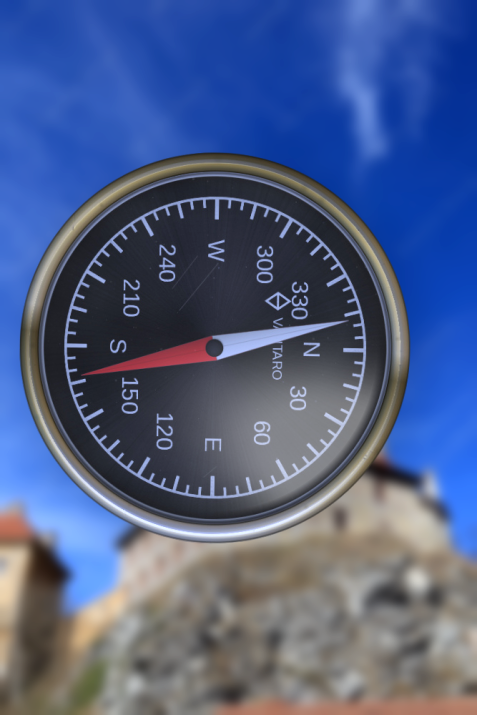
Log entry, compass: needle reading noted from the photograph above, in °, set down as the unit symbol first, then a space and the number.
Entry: ° 167.5
